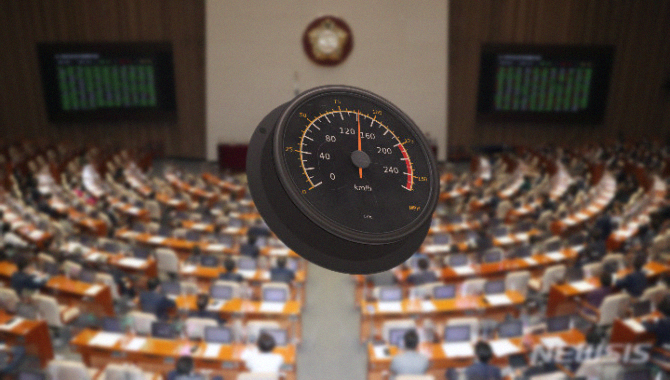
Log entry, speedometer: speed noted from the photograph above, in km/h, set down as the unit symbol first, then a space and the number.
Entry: km/h 140
